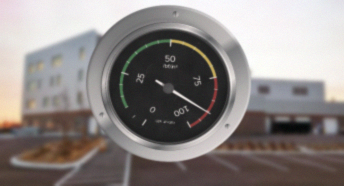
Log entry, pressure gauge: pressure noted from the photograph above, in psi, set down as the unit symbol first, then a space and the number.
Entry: psi 90
